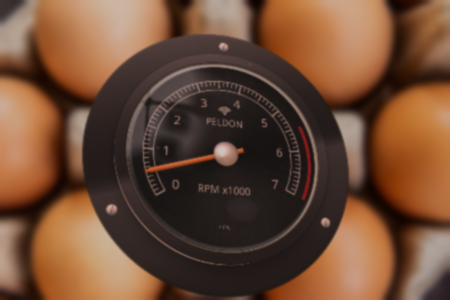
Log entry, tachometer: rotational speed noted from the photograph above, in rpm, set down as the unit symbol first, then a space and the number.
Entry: rpm 500
